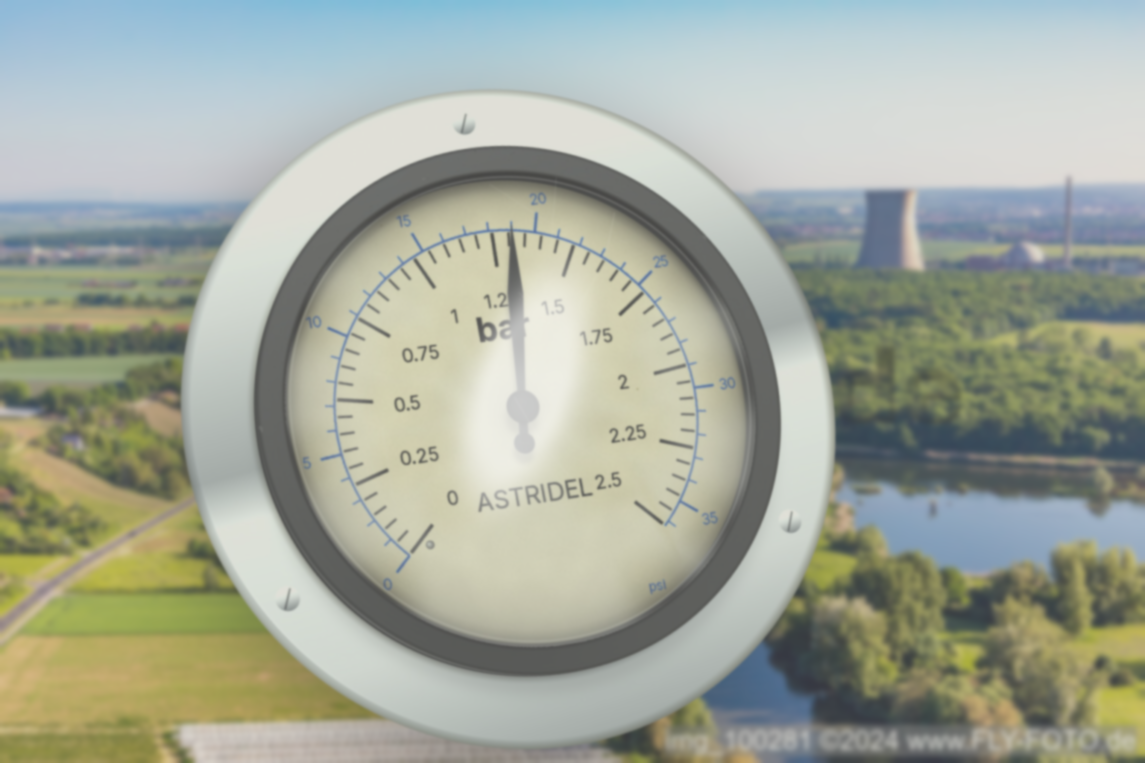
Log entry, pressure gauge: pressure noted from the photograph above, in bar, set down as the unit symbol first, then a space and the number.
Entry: bar 1.3
